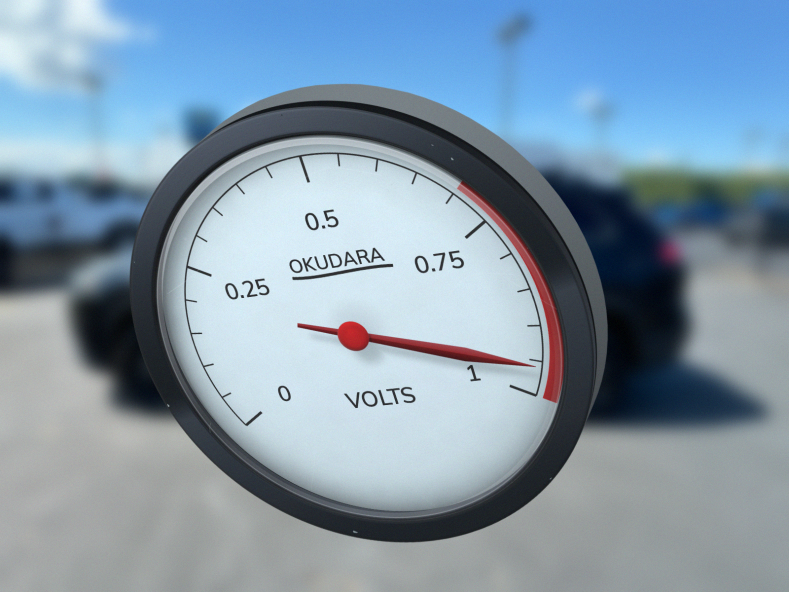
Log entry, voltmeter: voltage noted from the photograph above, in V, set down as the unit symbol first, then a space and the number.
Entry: V 0.95
